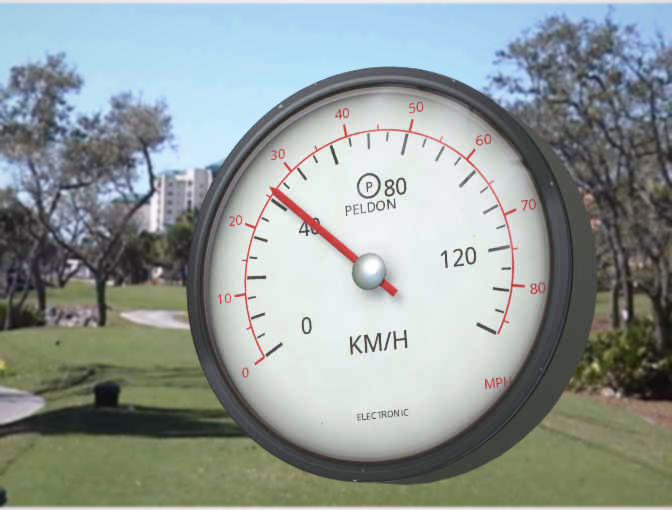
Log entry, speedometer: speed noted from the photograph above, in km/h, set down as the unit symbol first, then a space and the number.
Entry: km/h 42.5
